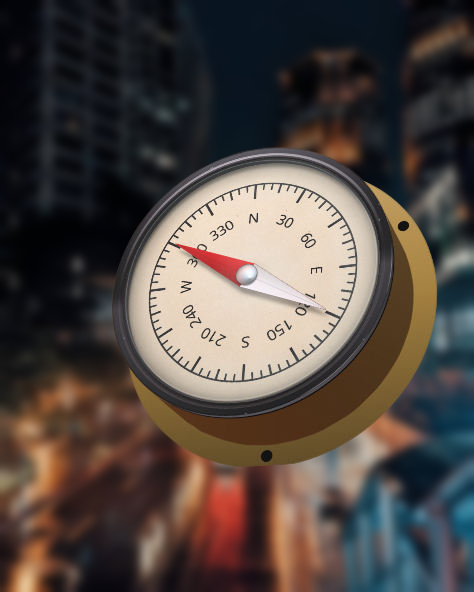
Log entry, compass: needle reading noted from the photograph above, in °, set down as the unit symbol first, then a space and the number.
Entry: ° 300
